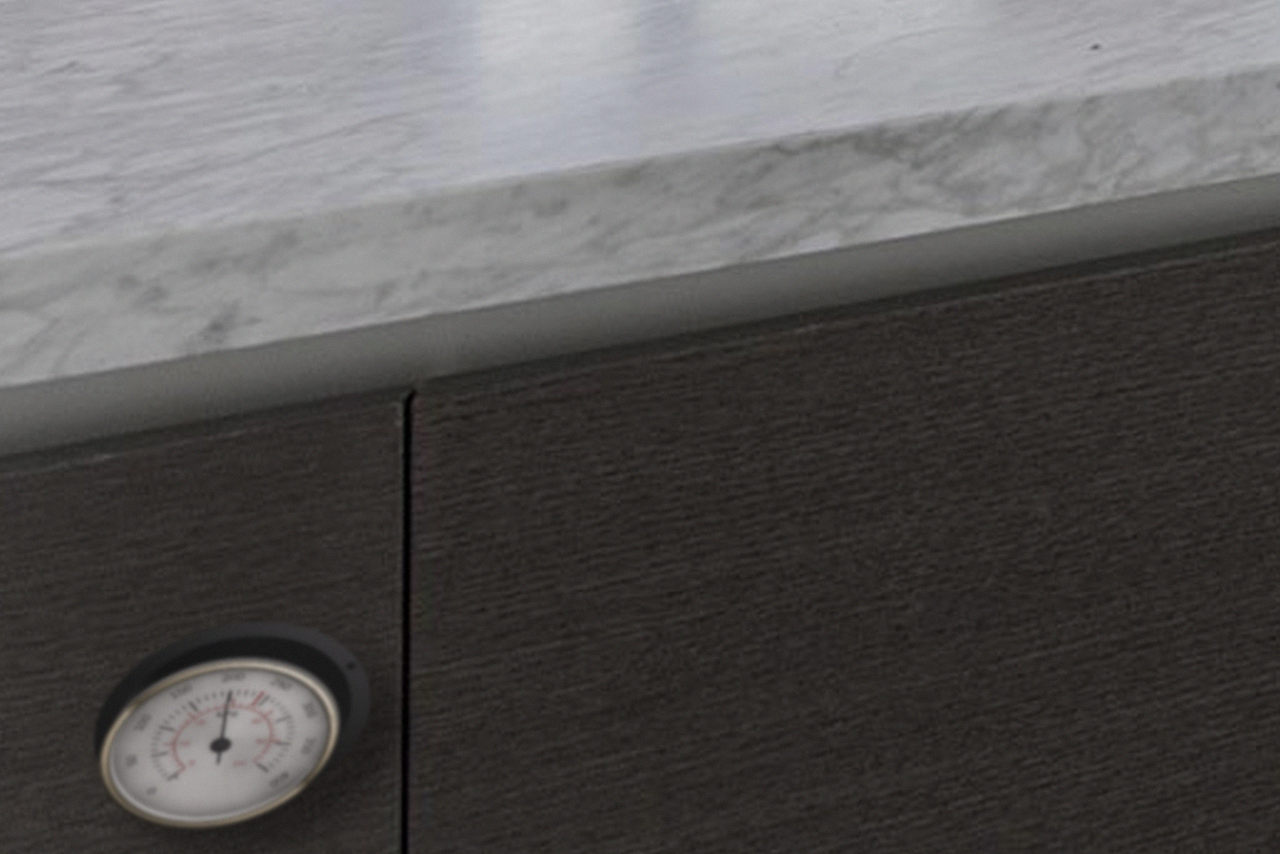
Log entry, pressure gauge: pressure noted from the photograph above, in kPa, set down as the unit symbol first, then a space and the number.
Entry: kPa 200
